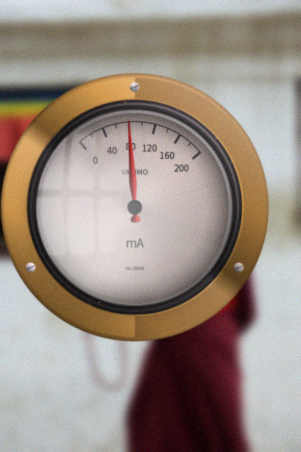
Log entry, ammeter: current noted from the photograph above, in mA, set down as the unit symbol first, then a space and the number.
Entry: mA 80
